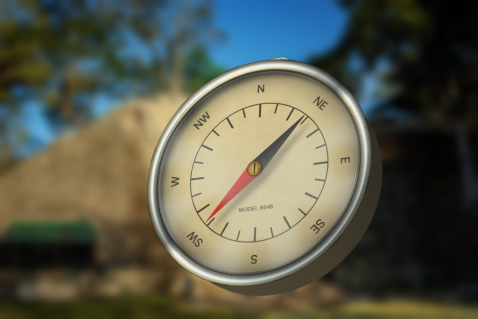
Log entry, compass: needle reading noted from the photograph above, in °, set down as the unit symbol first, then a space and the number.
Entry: ° 225
